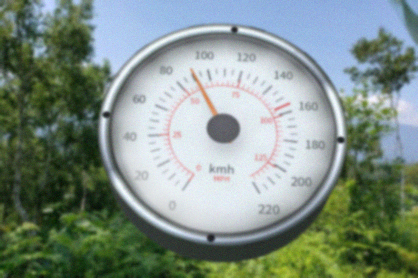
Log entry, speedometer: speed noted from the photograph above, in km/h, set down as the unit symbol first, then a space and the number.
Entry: km/h 90
